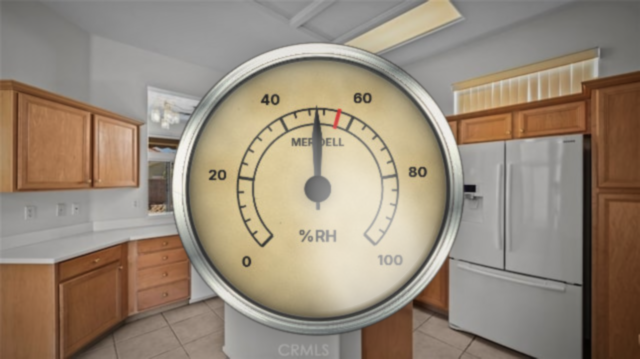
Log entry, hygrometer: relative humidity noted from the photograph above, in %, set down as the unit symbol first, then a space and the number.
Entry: % 50
